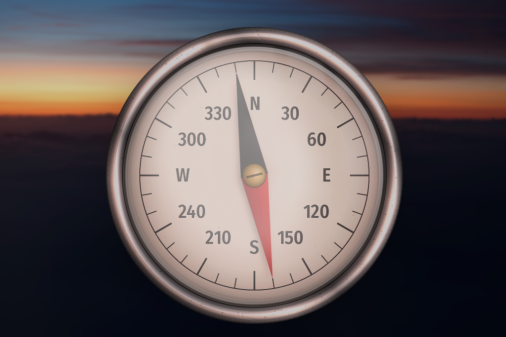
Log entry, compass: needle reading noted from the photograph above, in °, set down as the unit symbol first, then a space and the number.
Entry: ° 170
